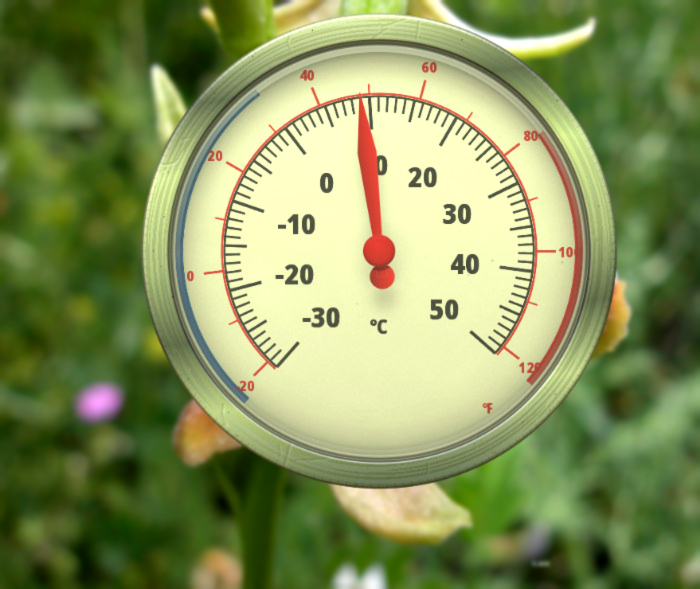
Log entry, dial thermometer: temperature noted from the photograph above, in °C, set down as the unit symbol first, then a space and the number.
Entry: °C 9
